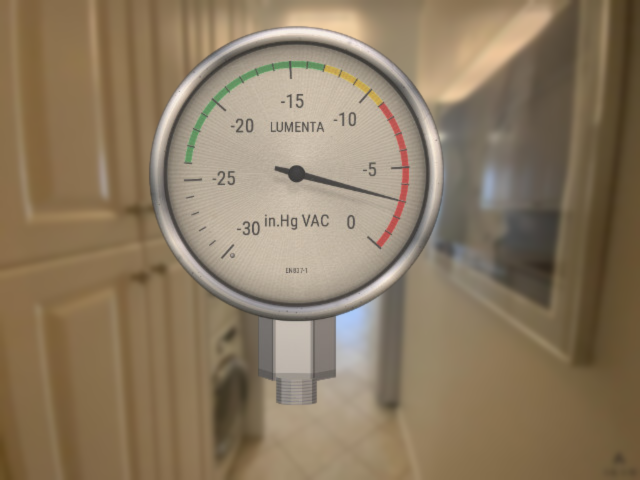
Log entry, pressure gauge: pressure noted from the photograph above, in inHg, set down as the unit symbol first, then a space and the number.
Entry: inHg -3
